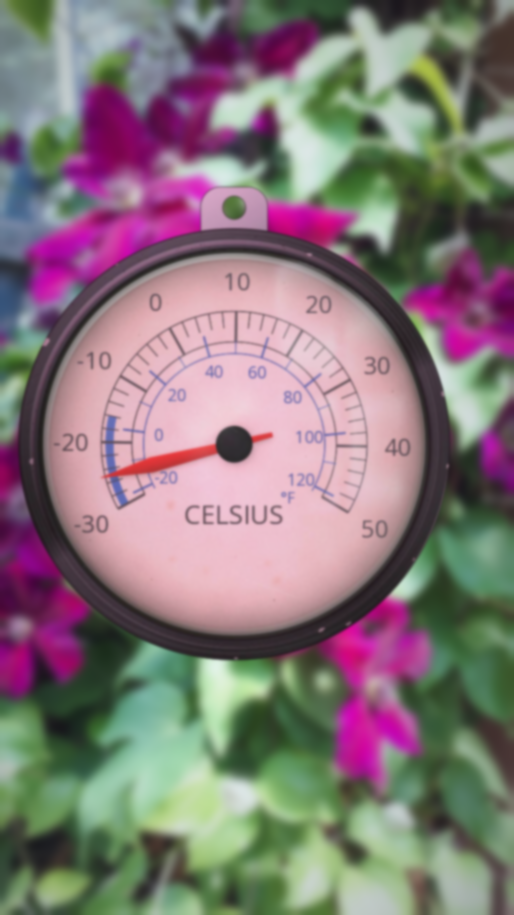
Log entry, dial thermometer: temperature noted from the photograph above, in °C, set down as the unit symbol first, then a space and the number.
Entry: °C -25
